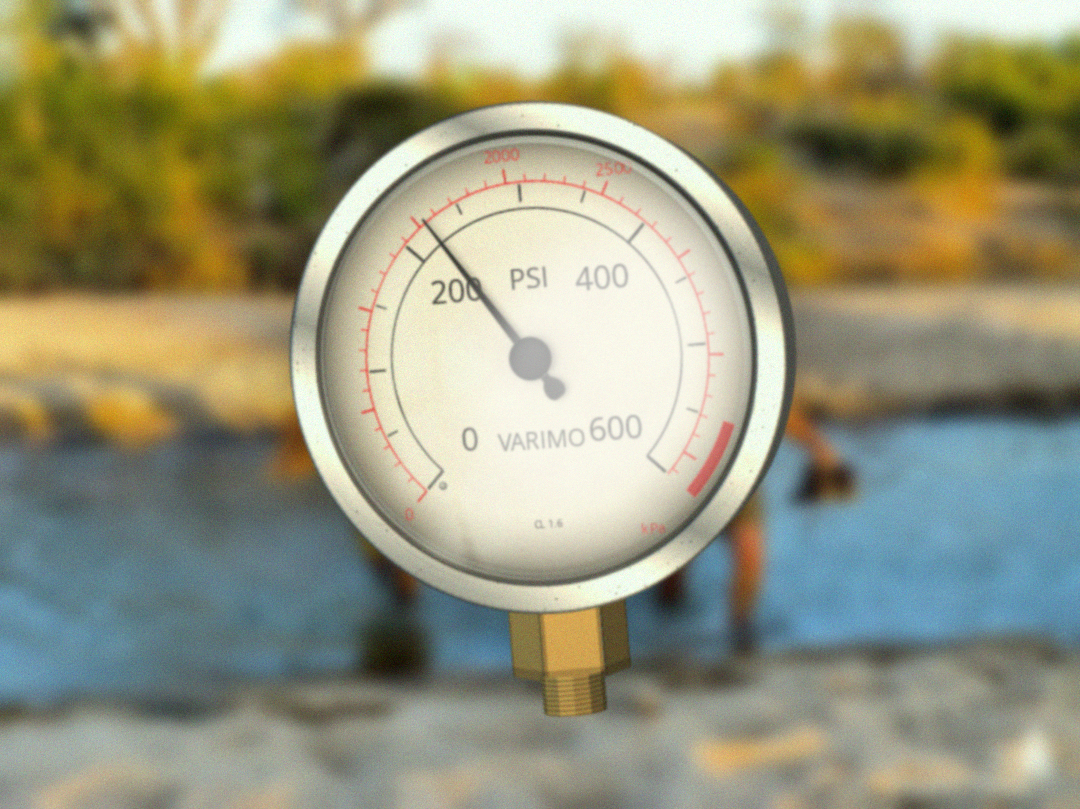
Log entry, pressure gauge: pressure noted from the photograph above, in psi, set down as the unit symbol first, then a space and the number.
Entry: psi 225
